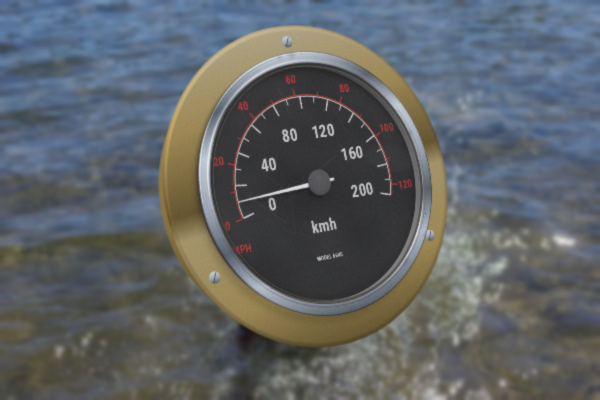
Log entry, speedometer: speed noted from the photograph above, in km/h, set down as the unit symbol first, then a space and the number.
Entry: km/h 10
